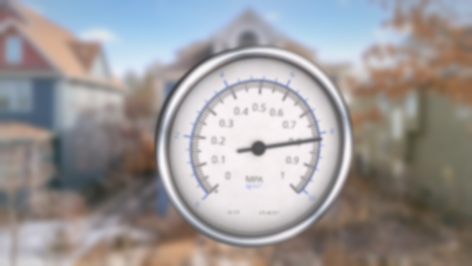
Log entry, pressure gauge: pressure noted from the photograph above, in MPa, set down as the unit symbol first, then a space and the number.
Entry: MPa 0.8
